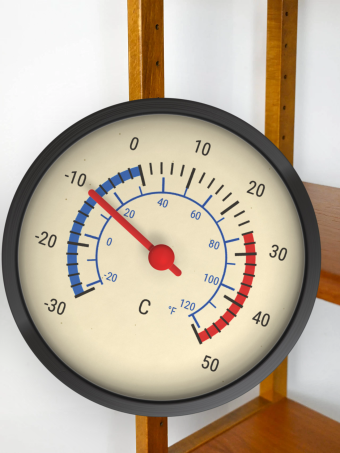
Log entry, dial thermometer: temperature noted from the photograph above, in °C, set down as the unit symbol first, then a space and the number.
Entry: °C -10
